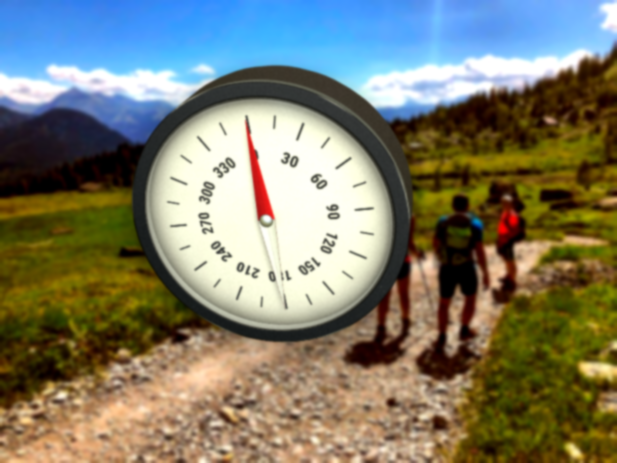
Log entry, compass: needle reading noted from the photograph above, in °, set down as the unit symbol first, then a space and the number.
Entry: ° 0
